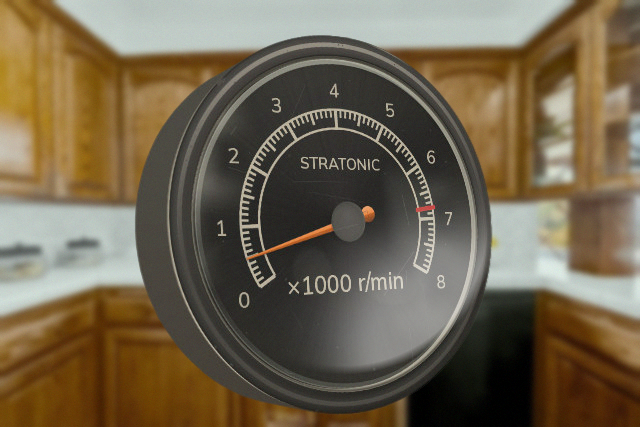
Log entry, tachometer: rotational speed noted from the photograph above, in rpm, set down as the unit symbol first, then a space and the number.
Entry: rpm 500
